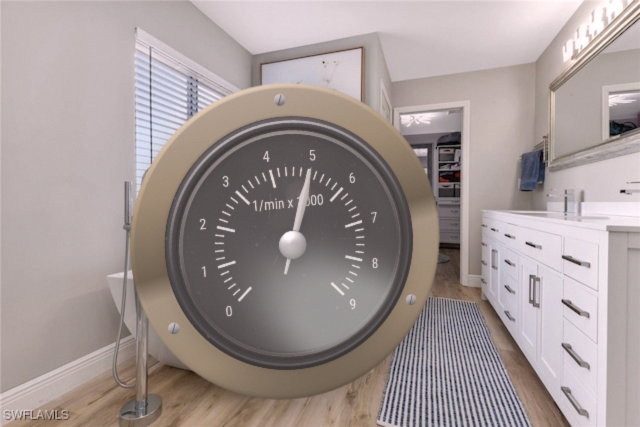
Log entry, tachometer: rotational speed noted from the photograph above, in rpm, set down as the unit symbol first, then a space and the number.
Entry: rpm 5000
